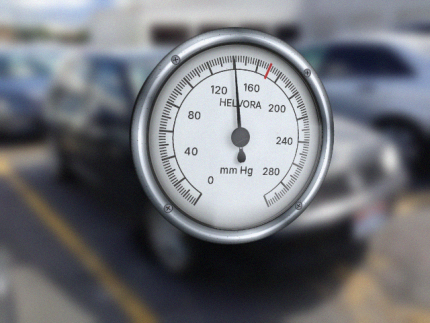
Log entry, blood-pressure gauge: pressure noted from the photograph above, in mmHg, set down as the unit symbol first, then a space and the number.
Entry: mmHg 140
